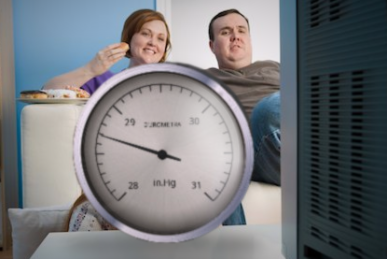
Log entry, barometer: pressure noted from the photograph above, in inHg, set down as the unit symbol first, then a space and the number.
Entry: inHg 28.7
